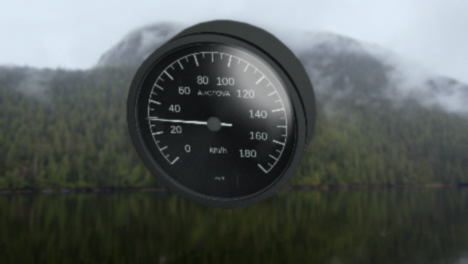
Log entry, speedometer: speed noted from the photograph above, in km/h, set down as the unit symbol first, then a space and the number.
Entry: km/h 30
